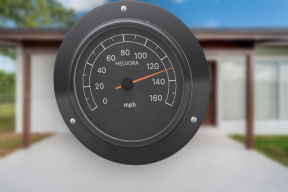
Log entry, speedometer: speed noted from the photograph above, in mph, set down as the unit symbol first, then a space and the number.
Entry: mph 130
